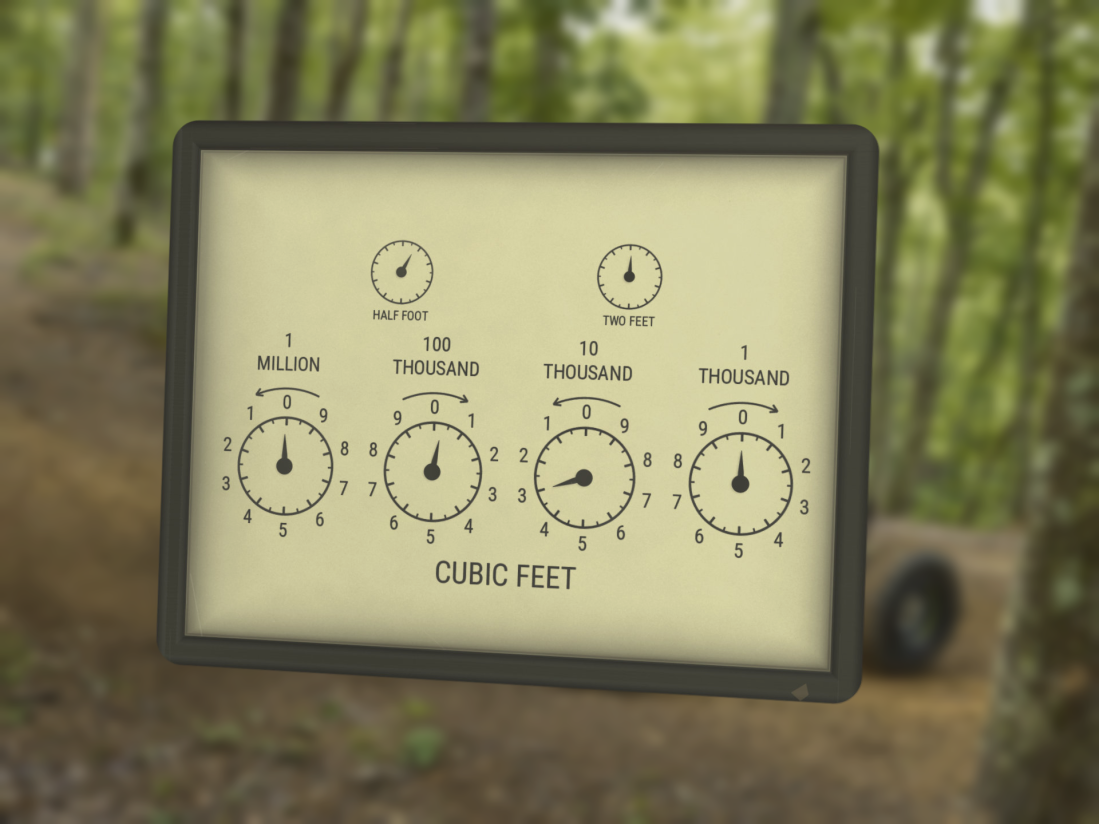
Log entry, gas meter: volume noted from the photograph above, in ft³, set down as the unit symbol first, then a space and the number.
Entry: ft³ 3000
